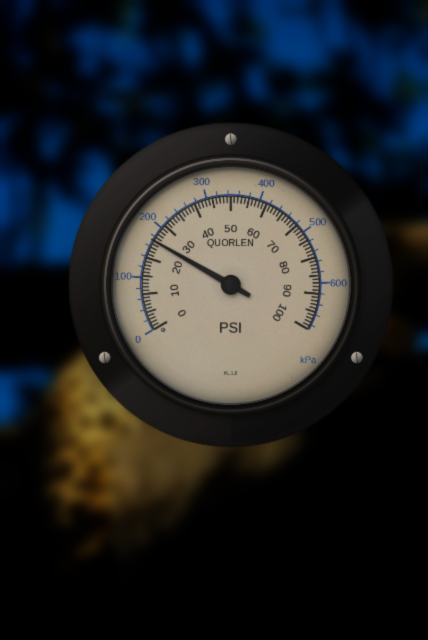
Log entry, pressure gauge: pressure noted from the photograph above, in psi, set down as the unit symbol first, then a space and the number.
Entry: psi 25
